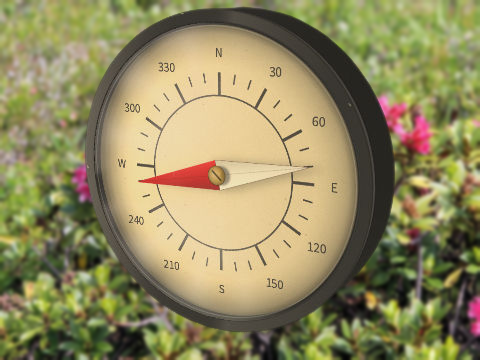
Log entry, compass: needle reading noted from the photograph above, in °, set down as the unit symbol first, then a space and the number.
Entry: ° 260
